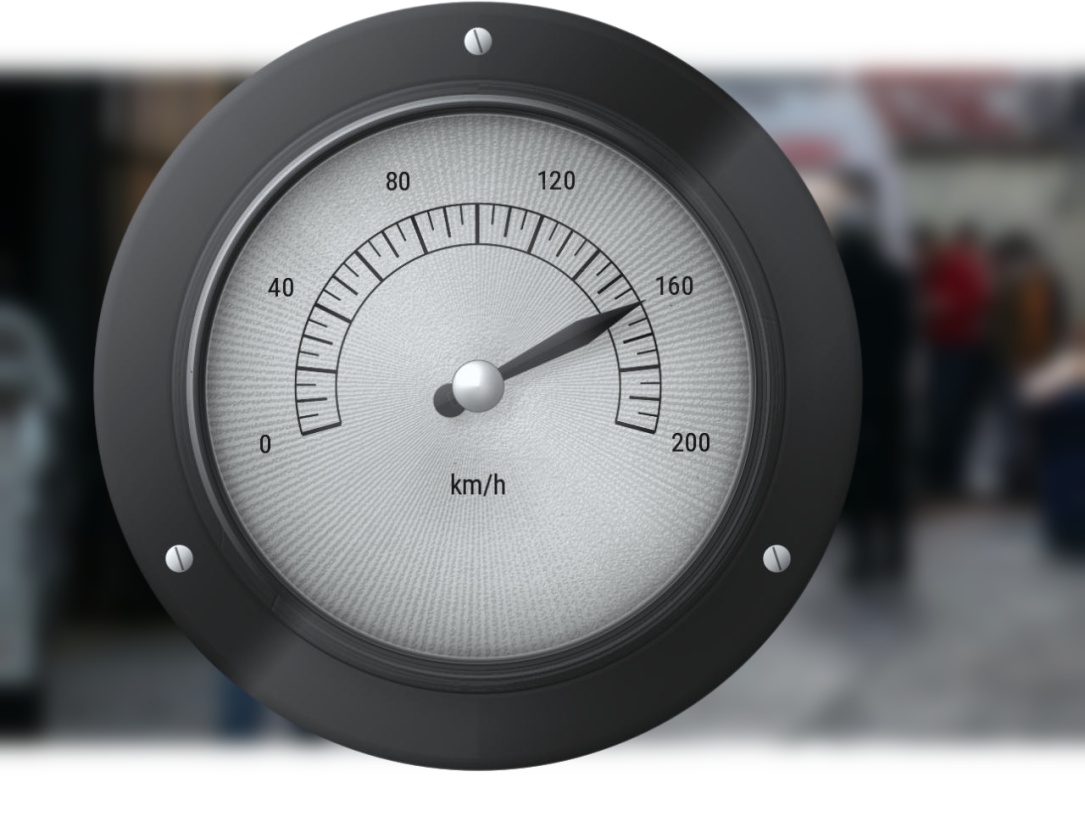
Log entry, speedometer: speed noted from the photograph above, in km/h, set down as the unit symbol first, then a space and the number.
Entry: km/h 160
